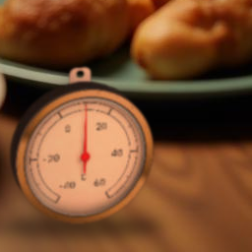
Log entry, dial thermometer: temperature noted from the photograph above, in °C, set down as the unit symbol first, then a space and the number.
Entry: °C 10
